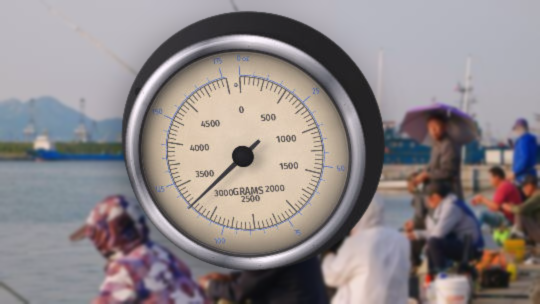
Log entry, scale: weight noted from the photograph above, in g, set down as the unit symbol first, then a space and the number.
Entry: g 3250
